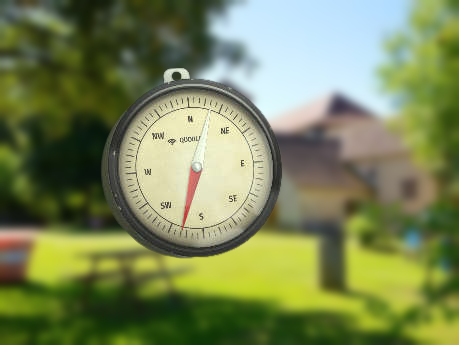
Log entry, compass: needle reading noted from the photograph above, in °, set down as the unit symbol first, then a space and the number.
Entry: ° 200
